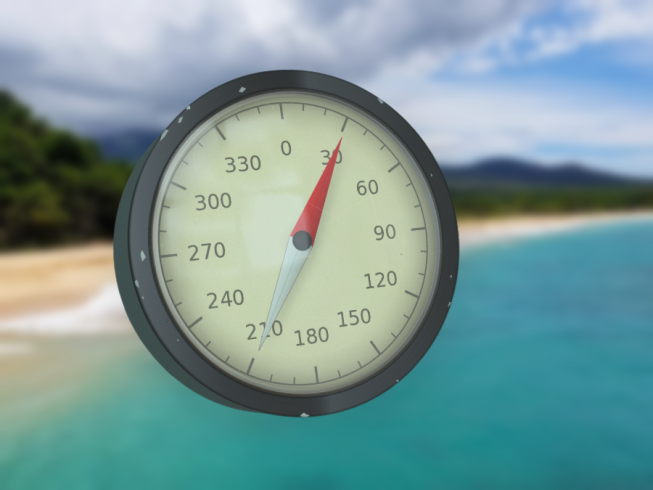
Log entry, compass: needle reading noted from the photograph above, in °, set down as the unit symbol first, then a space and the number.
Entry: ° 30
